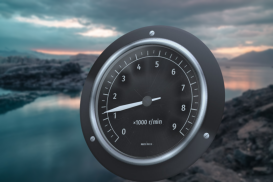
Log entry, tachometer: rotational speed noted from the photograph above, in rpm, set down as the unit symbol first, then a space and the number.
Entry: rpm 1250
